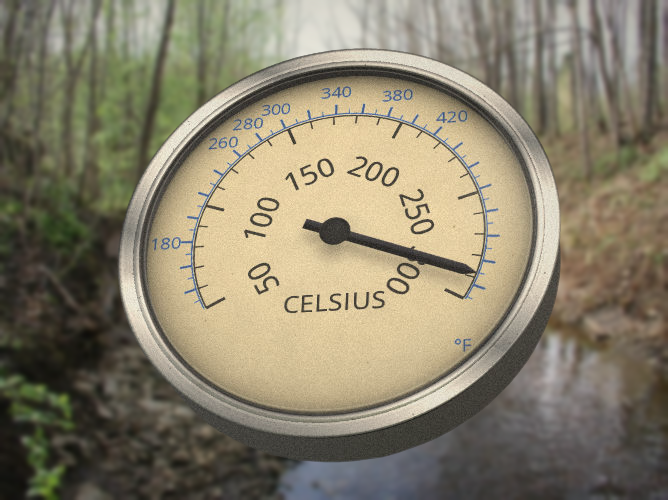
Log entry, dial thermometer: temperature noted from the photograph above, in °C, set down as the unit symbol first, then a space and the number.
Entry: °C 290
